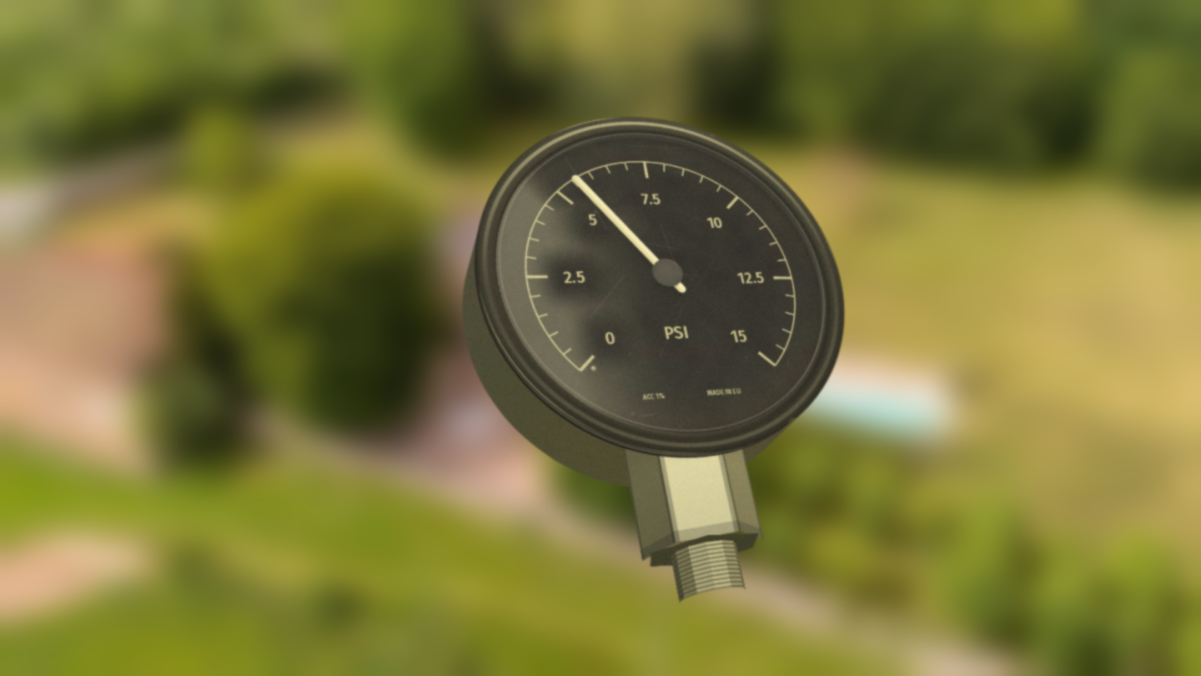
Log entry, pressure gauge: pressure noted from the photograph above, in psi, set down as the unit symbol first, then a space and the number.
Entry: psi 5.5
